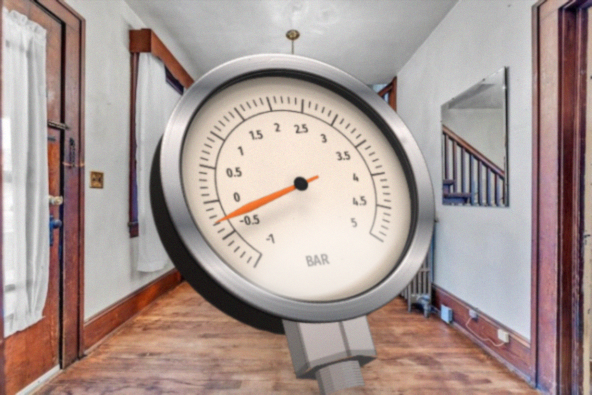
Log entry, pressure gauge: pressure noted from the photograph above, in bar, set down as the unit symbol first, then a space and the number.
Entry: bar -0.3
